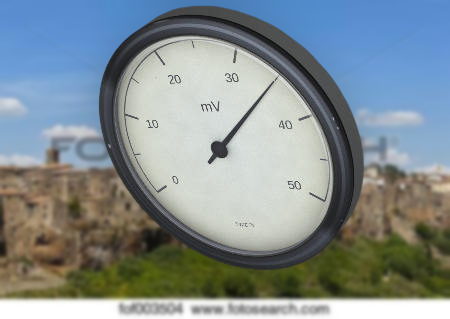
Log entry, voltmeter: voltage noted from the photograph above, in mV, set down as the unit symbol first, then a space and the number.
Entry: mV 35
